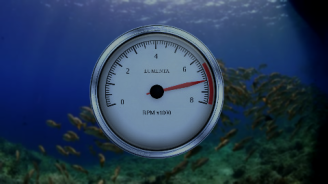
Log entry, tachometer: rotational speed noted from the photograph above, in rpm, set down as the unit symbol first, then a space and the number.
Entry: rpm 7000
